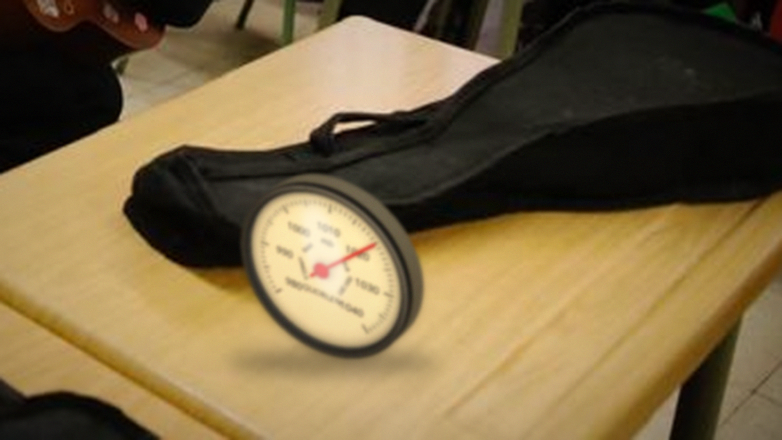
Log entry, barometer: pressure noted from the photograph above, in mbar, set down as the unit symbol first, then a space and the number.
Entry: mbar 1020
